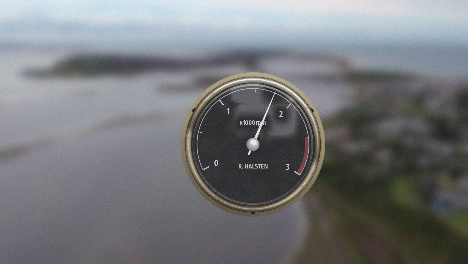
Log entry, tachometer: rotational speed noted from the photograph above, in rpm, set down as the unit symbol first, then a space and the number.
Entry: rpm 1750
